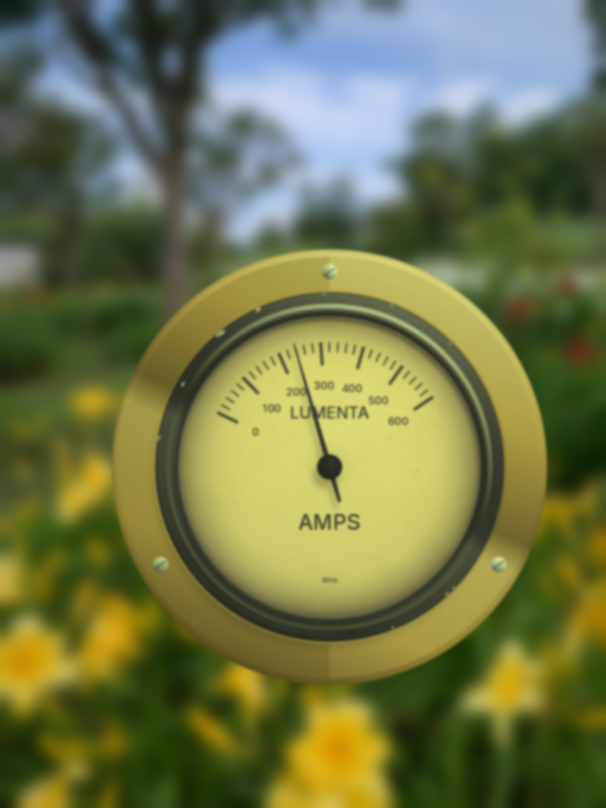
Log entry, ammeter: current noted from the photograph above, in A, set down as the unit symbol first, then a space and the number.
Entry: A 240
